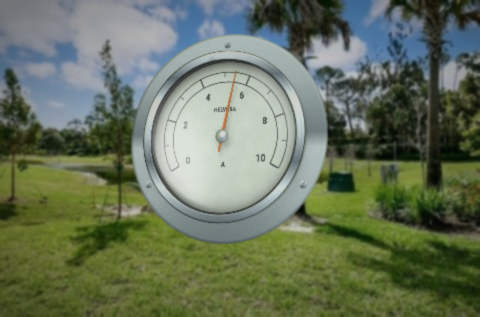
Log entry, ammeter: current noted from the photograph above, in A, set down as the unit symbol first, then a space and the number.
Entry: A 5.5
